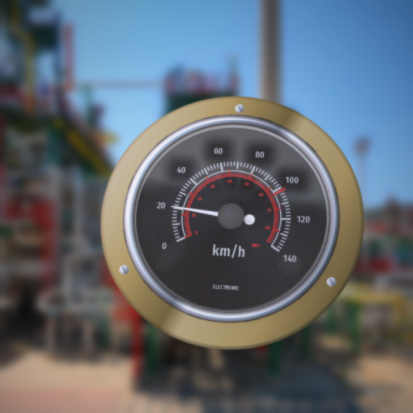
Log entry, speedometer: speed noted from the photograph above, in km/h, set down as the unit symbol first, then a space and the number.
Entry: km/h 20
